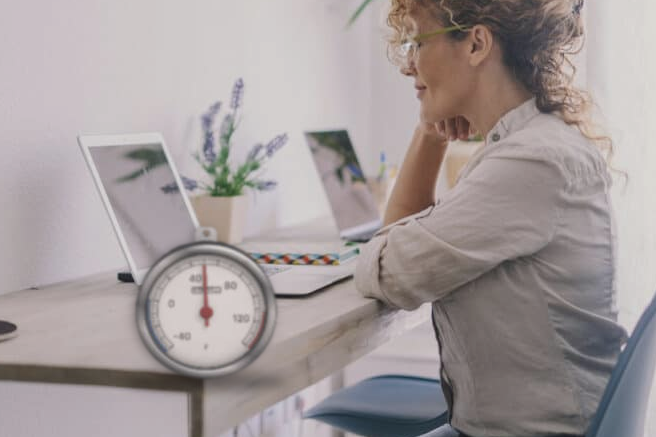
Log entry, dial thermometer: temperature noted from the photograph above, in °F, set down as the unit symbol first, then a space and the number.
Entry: °F 50
